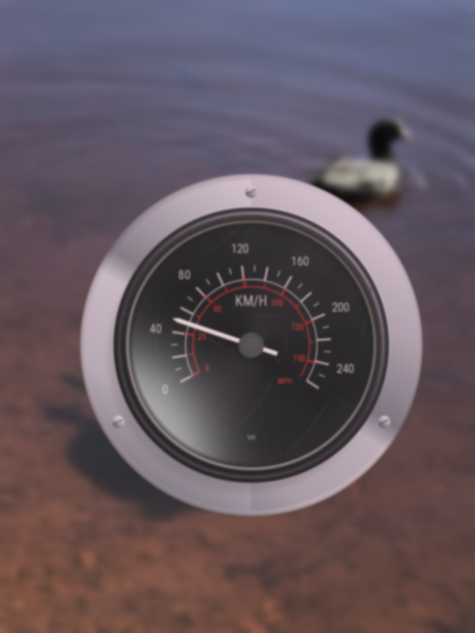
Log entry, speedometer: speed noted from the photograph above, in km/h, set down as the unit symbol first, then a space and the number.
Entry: km/h 50
